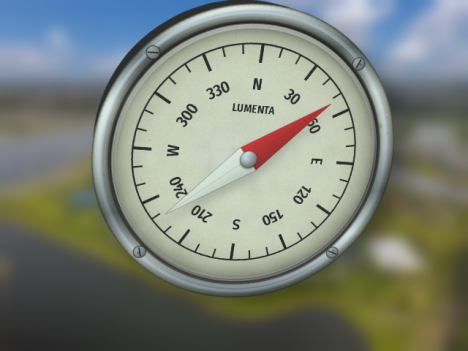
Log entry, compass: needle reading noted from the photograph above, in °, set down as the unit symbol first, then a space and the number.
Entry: ° 50
